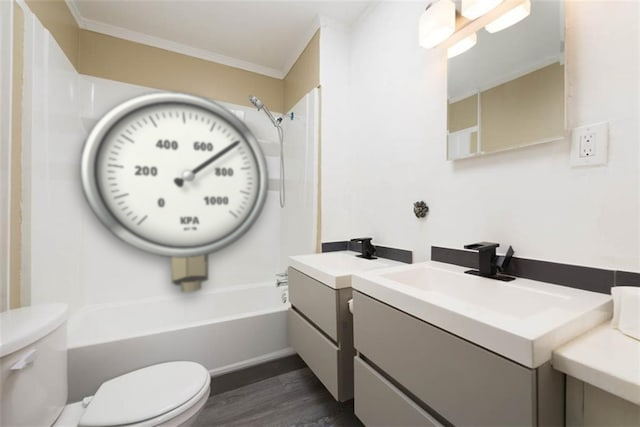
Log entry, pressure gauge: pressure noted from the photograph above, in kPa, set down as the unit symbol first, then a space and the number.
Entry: kPa 700
